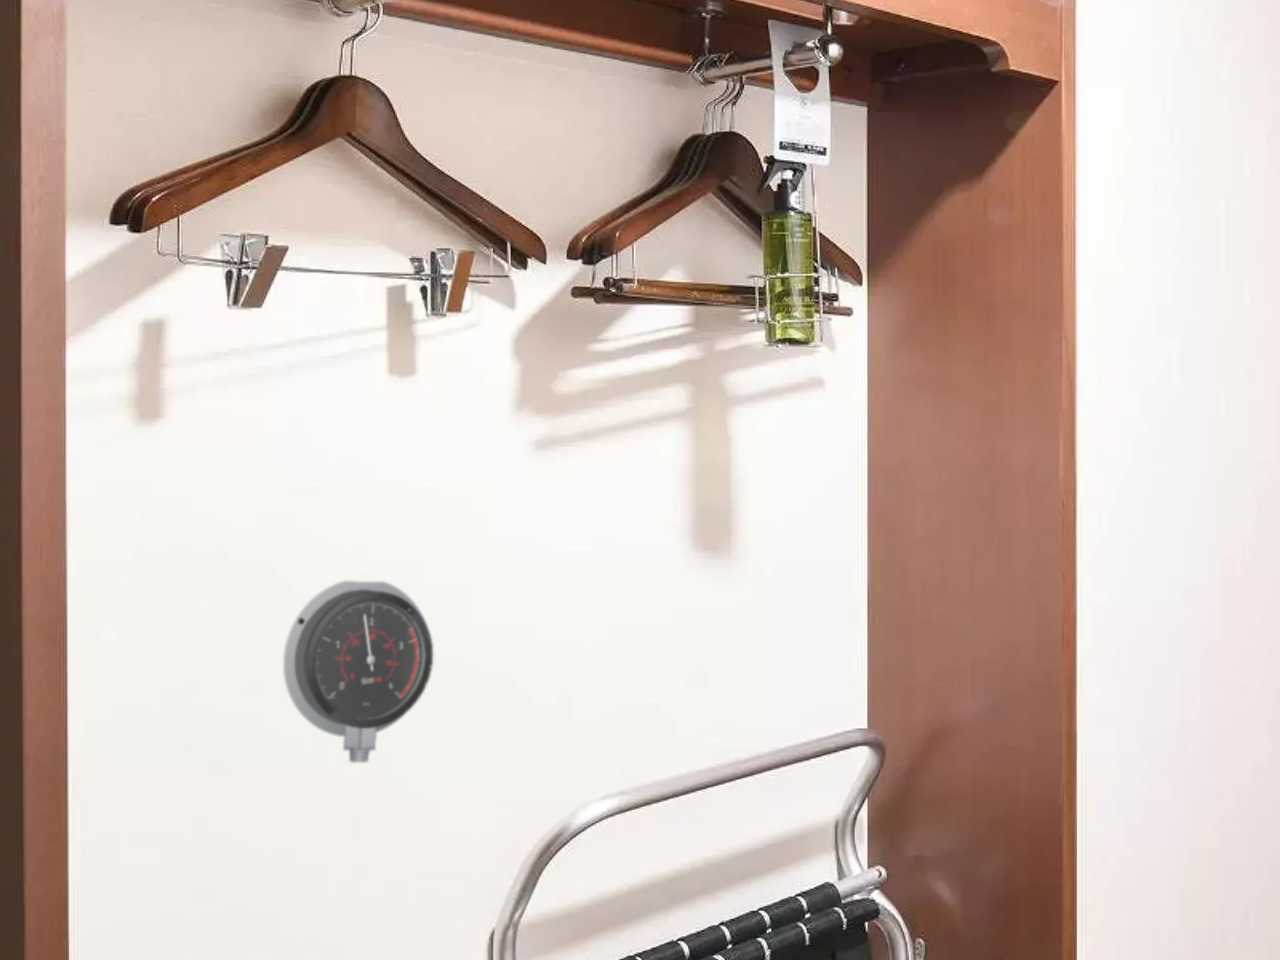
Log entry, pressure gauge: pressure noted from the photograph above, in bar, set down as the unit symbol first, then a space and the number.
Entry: bar 1.8
